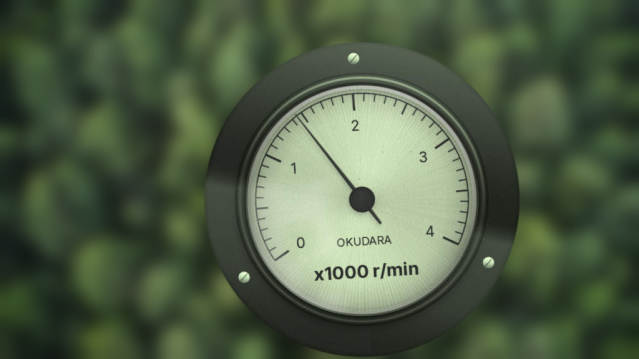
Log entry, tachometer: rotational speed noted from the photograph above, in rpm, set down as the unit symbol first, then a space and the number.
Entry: rpm 1450
